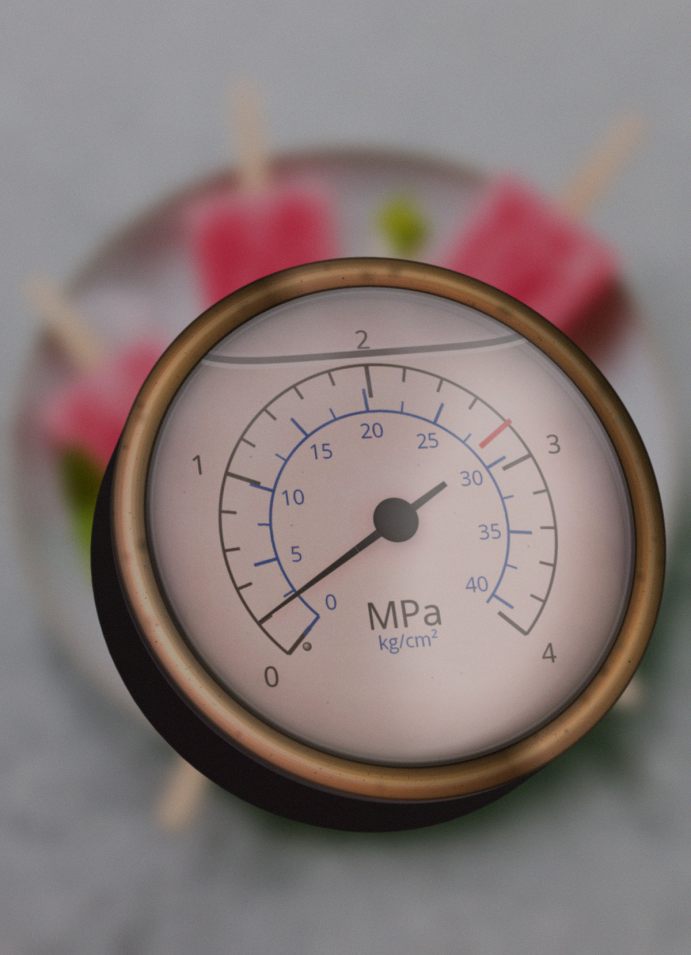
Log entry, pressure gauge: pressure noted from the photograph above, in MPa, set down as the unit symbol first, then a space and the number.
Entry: MPa 0.2
